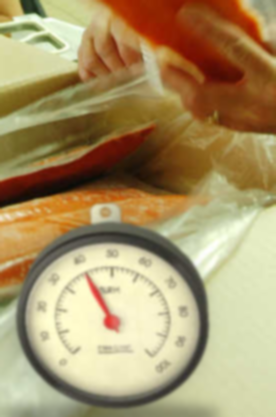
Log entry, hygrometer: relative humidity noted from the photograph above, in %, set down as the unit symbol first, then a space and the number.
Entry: % 40
